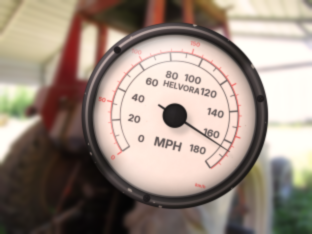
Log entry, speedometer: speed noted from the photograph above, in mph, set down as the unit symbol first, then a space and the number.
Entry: mph 165
